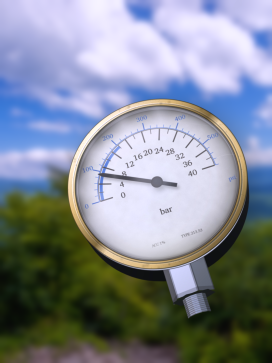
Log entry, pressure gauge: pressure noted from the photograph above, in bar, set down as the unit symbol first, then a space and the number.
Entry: bar 6
